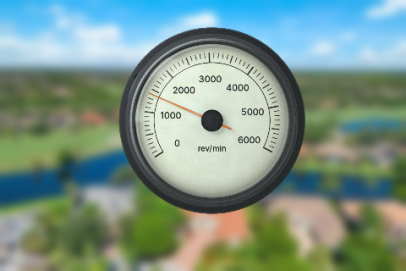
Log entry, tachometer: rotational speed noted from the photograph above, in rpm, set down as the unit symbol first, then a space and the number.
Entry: rpm 1400
